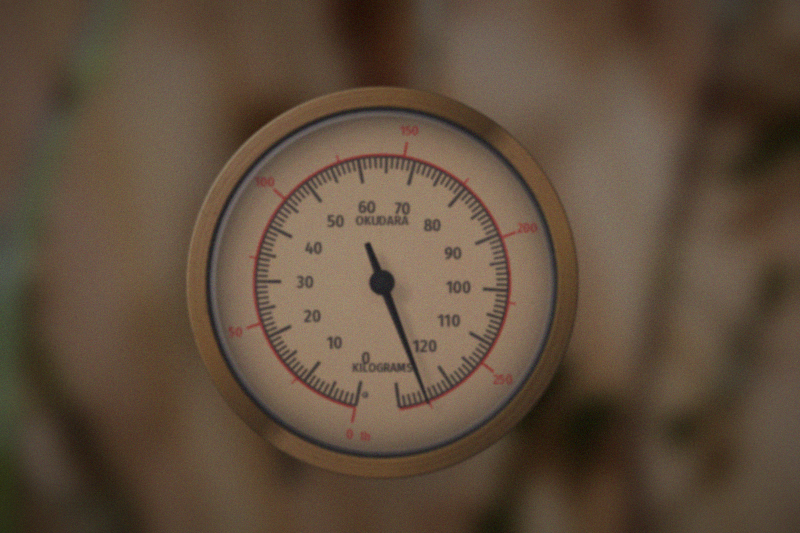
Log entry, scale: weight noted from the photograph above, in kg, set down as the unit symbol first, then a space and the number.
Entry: kg 125
